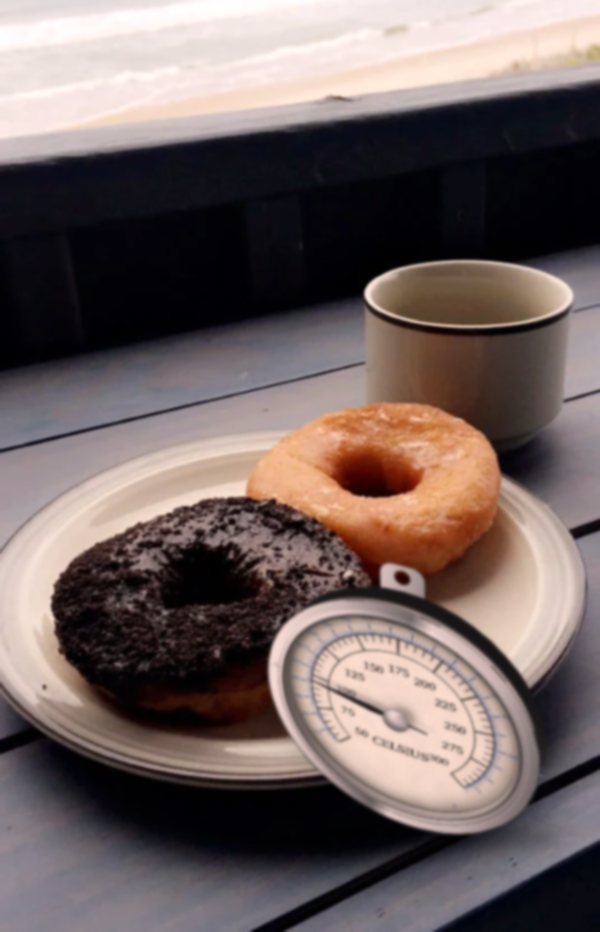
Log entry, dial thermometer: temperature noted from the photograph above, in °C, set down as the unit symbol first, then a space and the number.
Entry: °C 100
